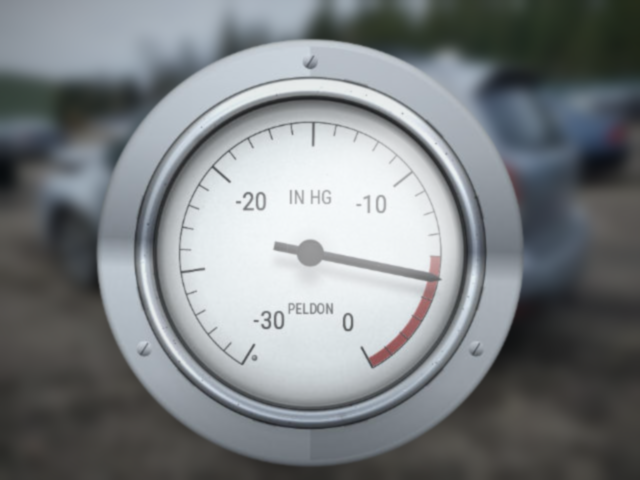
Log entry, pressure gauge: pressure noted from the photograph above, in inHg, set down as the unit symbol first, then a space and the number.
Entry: inHg -5
